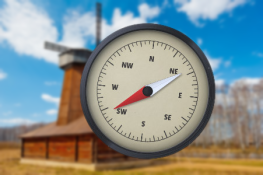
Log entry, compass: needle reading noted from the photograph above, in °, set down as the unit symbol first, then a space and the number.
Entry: ° 235
